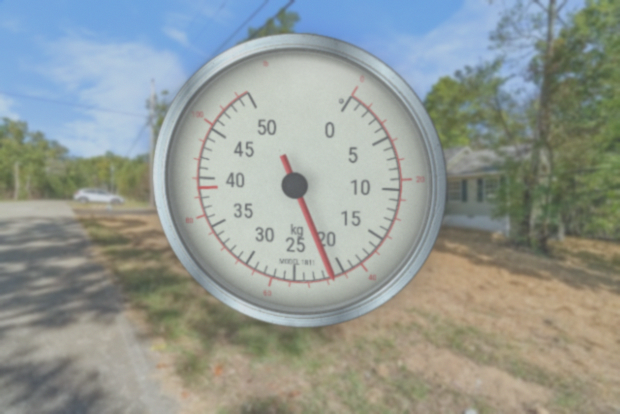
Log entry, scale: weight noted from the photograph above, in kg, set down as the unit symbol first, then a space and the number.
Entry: kg 21
